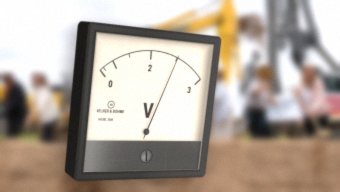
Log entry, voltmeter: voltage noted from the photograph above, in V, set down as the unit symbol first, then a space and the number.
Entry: V 2.5
